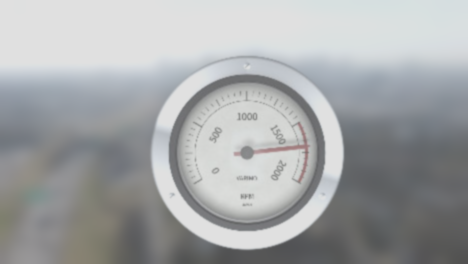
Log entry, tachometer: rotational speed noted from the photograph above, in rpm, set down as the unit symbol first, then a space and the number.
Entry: rpm 1700
